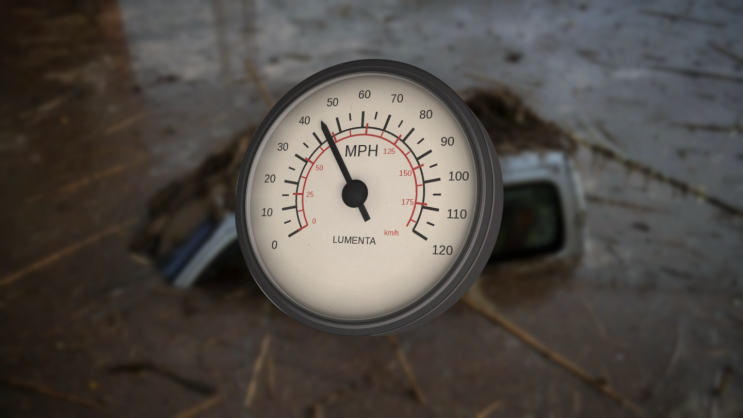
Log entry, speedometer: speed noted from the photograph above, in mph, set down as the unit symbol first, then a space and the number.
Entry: mph 45
